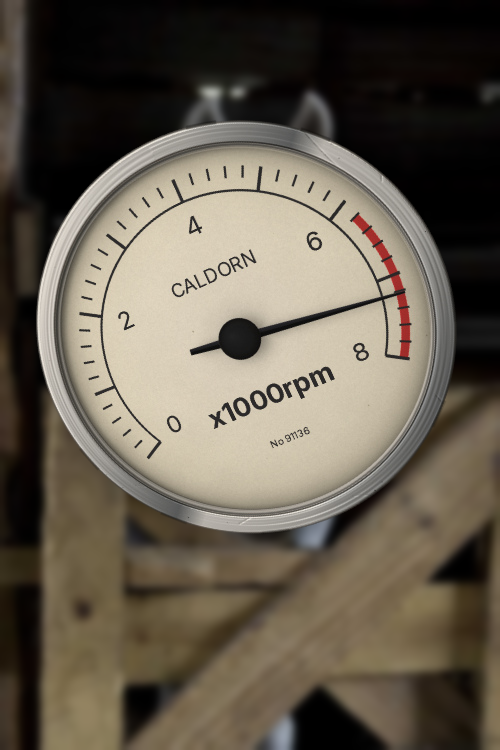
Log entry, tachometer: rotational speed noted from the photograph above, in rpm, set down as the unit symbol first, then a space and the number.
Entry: rpm 7200
